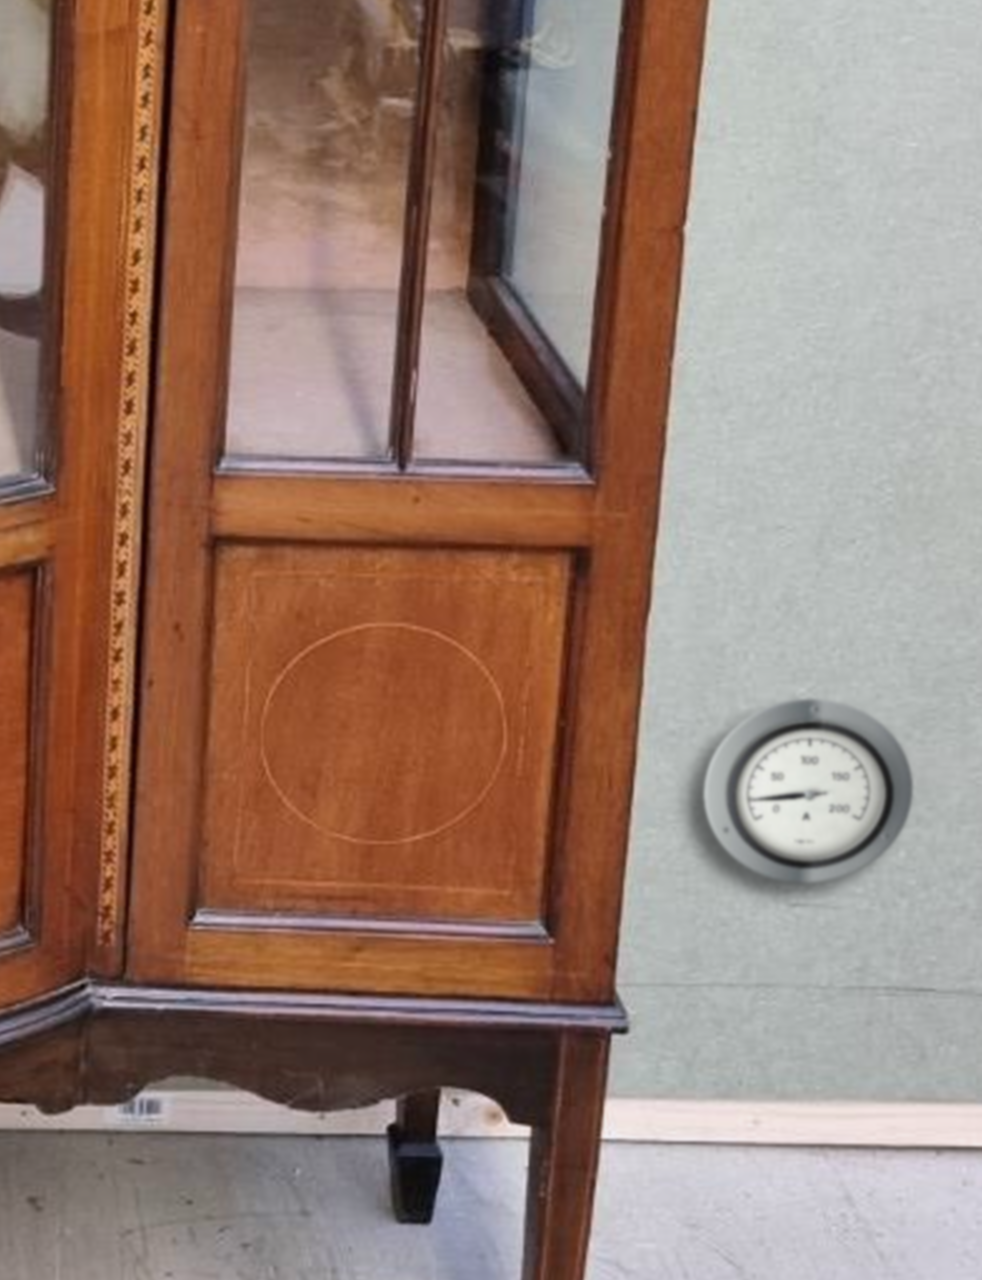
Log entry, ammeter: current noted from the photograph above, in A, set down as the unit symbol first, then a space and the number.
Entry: A 20
